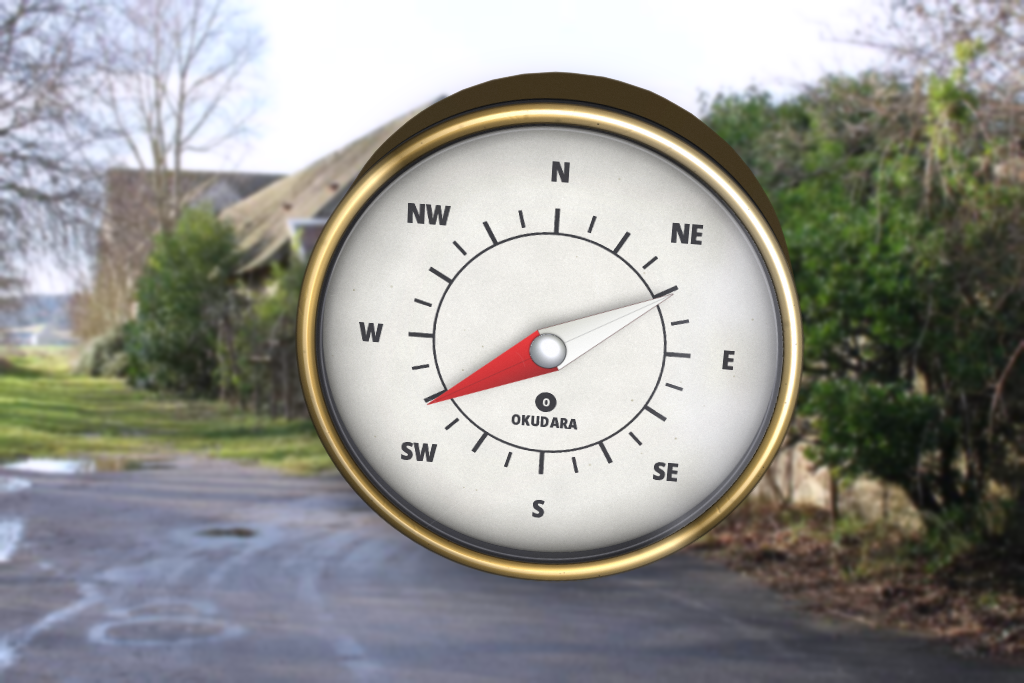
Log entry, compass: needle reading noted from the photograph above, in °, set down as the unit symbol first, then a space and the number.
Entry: ° 240
